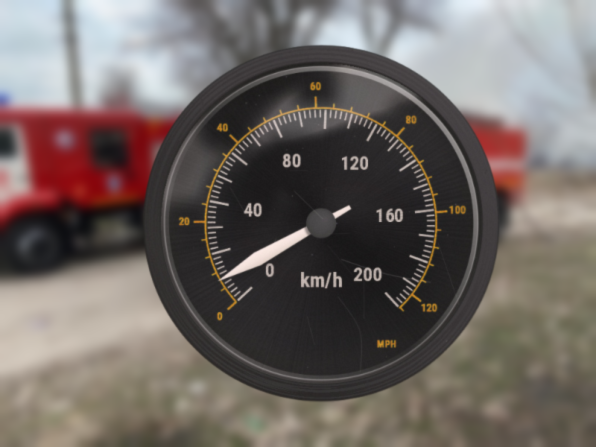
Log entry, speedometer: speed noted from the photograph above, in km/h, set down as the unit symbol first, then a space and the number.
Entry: km/h 10
